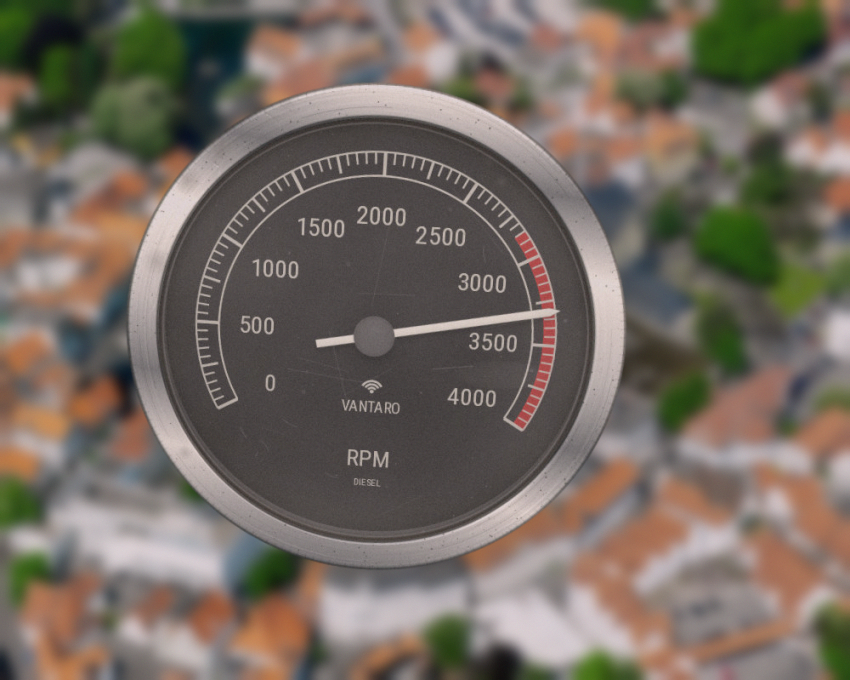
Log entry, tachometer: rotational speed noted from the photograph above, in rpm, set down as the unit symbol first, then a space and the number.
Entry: rpm 3300
